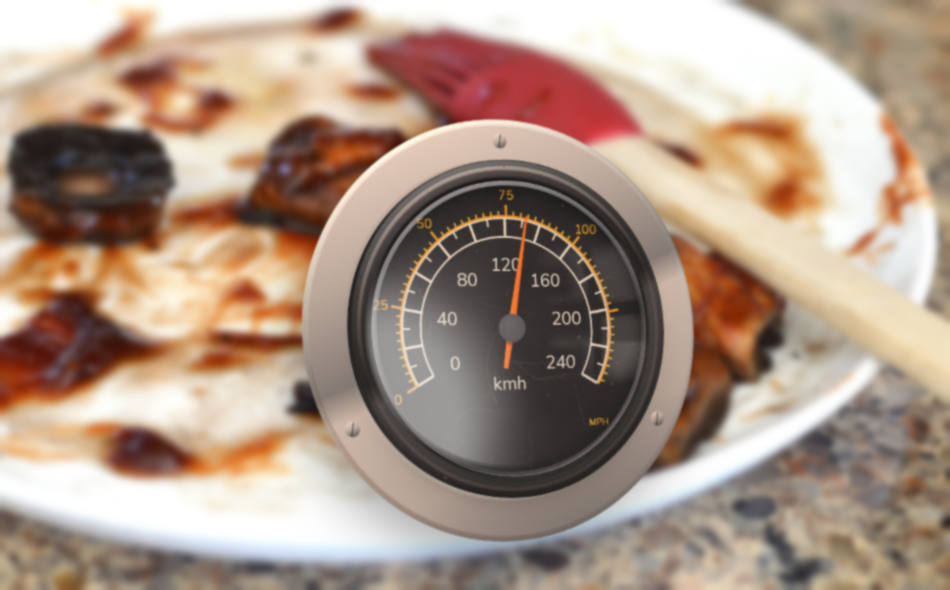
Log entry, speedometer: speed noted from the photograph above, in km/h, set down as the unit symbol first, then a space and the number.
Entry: km/h 130
